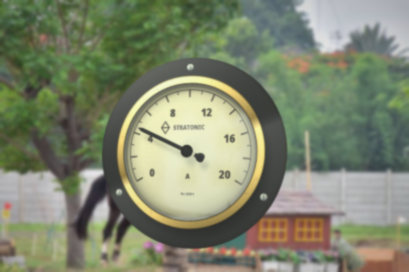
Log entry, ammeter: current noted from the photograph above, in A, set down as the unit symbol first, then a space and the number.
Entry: A 4.5
